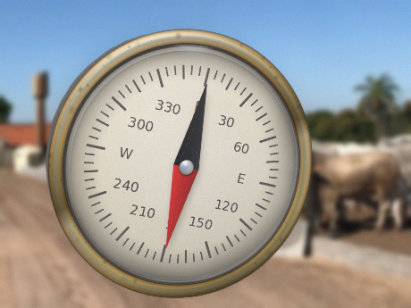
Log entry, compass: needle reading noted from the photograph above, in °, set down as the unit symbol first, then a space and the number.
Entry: ° 180
